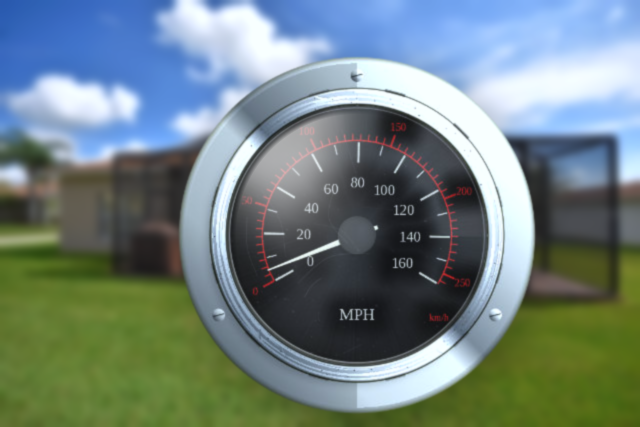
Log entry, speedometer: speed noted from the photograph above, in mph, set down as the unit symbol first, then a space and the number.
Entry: mph 5
